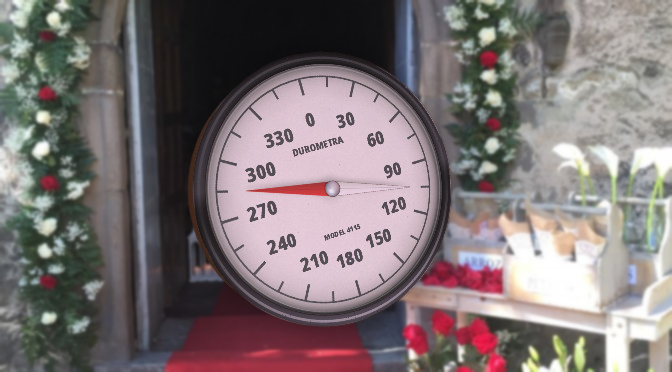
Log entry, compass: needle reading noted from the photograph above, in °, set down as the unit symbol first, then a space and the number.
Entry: ° 285
